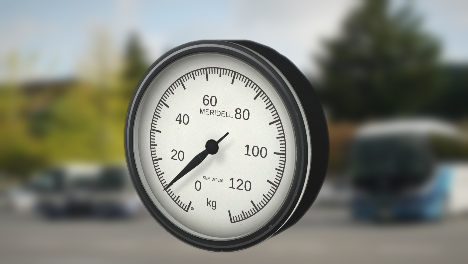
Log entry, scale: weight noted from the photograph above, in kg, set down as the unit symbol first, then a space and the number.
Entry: kg 10
